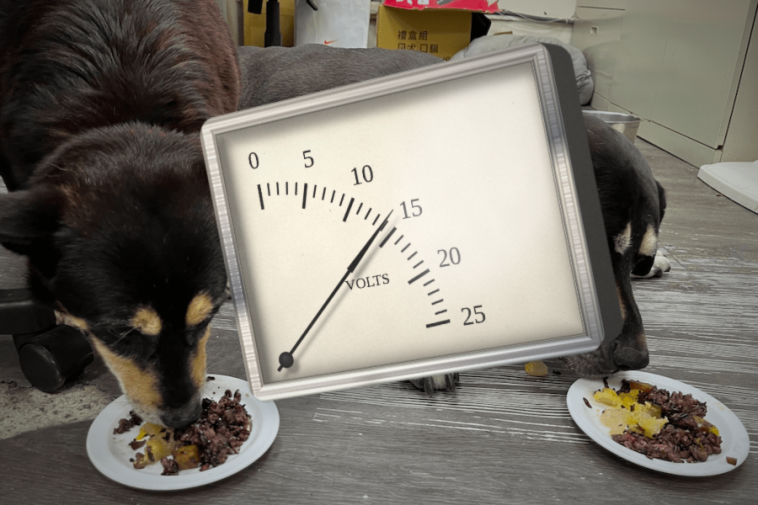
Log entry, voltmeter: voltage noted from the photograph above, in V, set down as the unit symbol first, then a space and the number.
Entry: V 14
